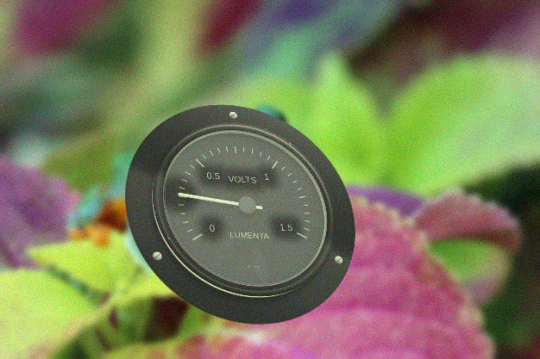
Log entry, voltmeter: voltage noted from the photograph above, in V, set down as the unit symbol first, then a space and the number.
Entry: V 0.25
